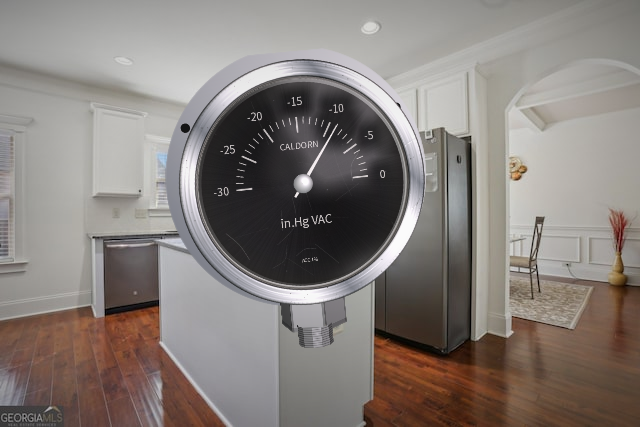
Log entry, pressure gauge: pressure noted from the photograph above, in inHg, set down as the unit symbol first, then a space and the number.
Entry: inHg -9
